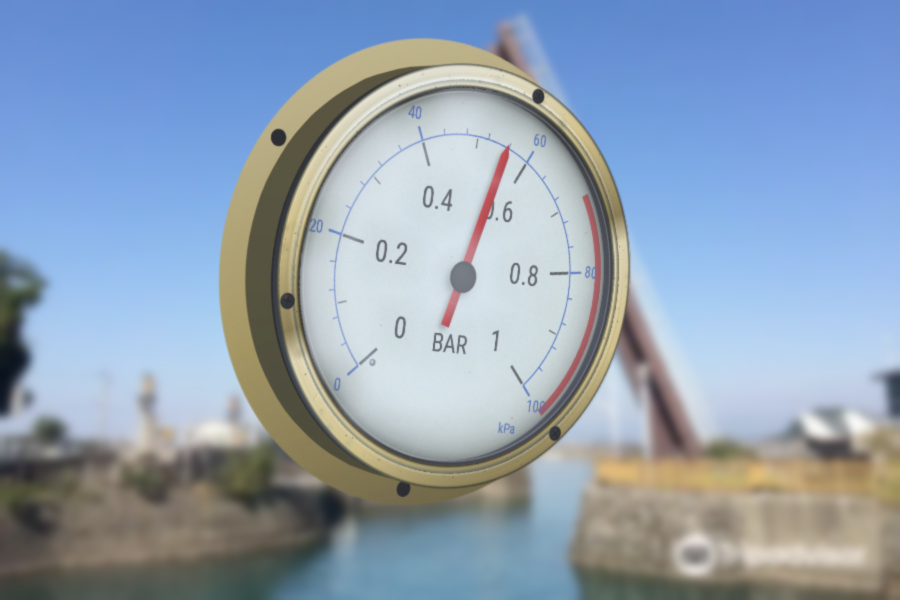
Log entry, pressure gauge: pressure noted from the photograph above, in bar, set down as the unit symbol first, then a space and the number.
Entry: bar 0.55
